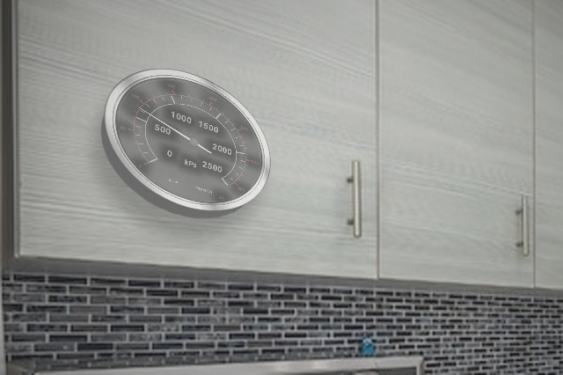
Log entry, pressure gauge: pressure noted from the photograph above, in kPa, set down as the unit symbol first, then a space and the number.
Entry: kPa 600
